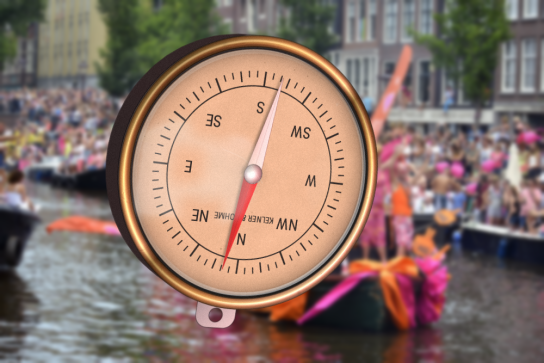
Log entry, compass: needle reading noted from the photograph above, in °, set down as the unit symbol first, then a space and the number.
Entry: ° 10
